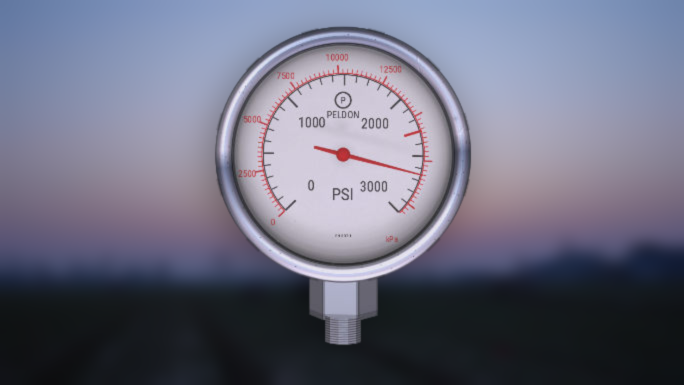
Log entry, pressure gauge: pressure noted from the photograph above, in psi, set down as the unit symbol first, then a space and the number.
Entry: psi 2650
